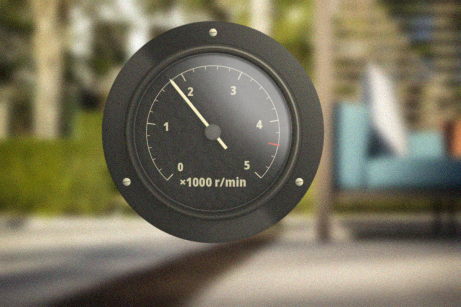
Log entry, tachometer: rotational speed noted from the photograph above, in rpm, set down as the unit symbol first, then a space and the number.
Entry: rpm 1800
